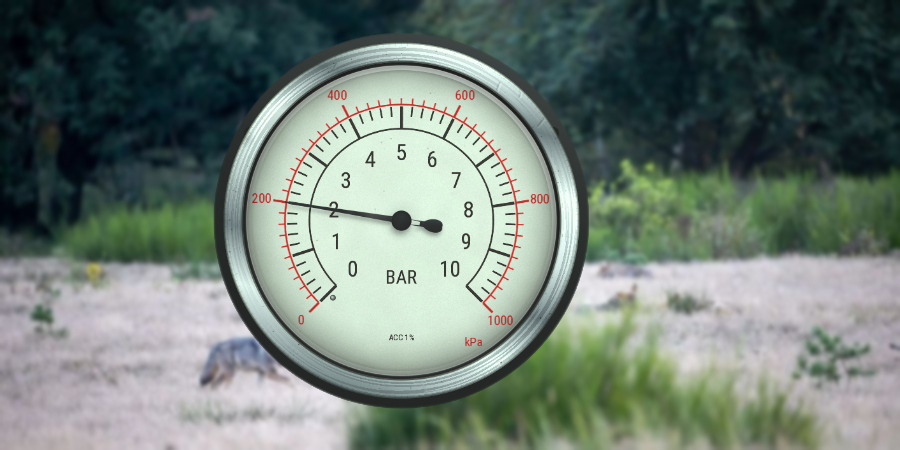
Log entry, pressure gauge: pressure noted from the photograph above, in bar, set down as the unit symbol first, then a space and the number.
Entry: bar 2
